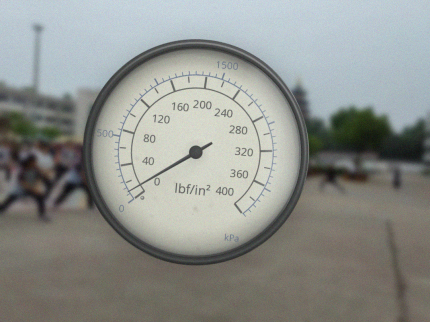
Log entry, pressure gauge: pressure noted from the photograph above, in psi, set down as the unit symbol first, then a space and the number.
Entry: psi 10
